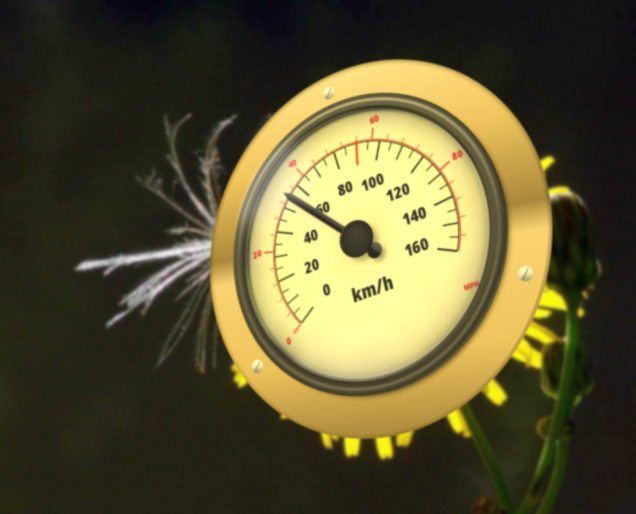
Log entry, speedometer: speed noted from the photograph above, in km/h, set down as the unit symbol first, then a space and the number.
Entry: km/h 55
